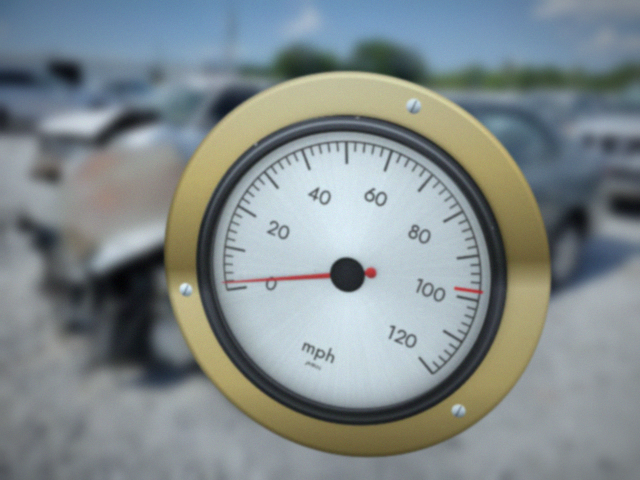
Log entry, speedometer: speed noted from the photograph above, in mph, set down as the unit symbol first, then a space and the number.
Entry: mph 2
